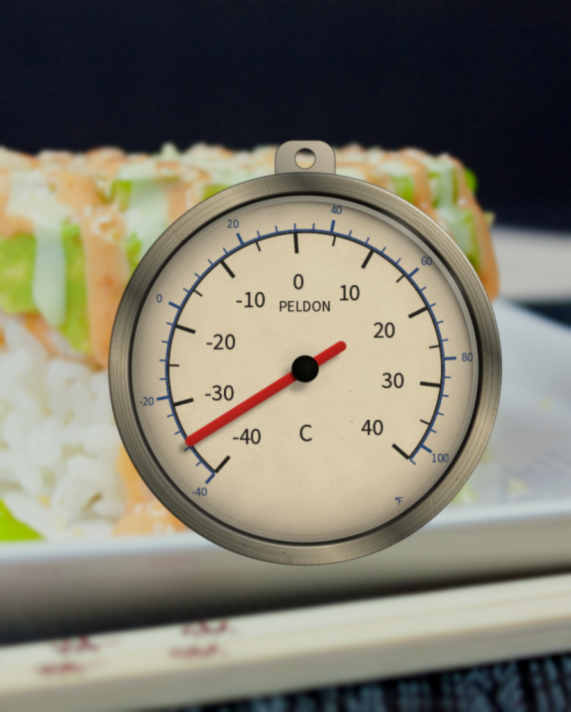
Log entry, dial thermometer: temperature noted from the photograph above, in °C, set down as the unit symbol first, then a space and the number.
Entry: °C -35
